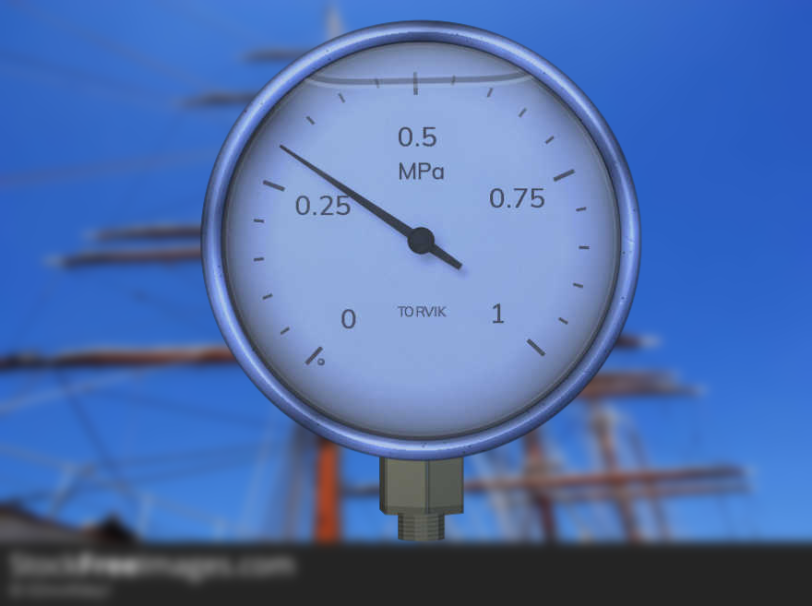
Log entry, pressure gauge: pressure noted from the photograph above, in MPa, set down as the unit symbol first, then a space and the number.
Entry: MPa 0.3
